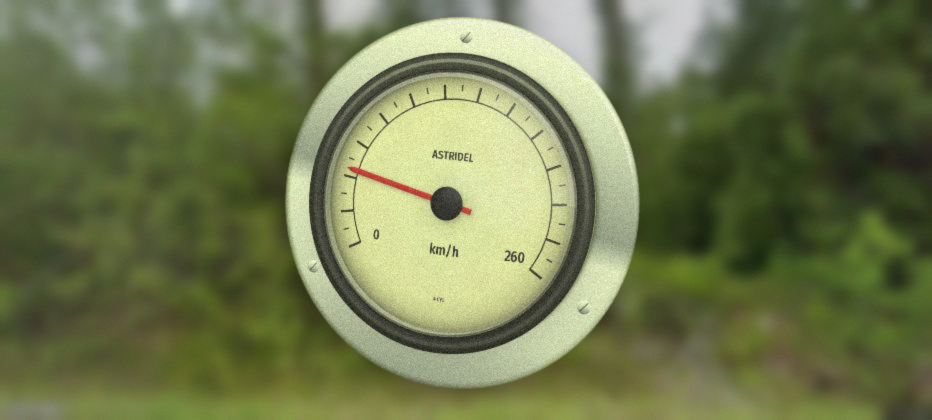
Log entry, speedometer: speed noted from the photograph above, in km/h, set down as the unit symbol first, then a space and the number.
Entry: km/h 45
